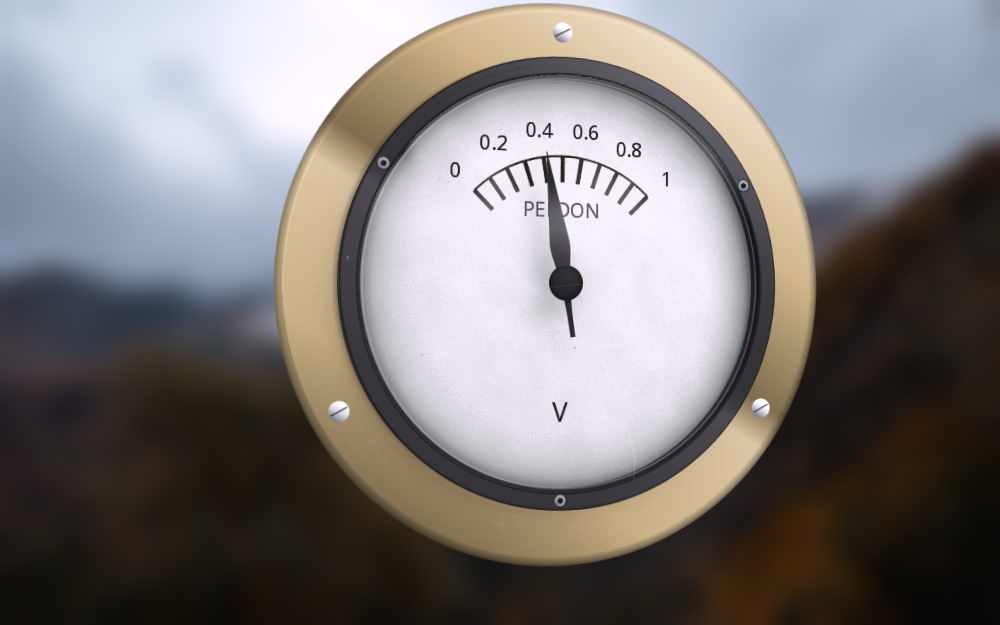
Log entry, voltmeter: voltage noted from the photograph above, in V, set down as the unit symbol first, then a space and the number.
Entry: V 0.4
